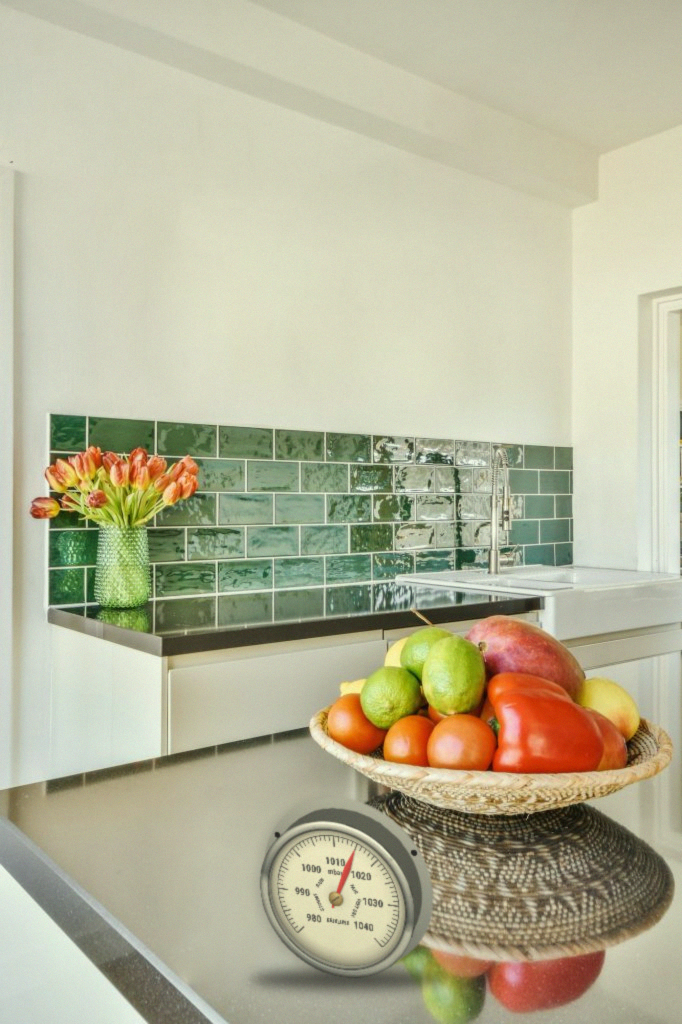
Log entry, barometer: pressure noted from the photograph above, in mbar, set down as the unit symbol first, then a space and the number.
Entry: mbar 1015
